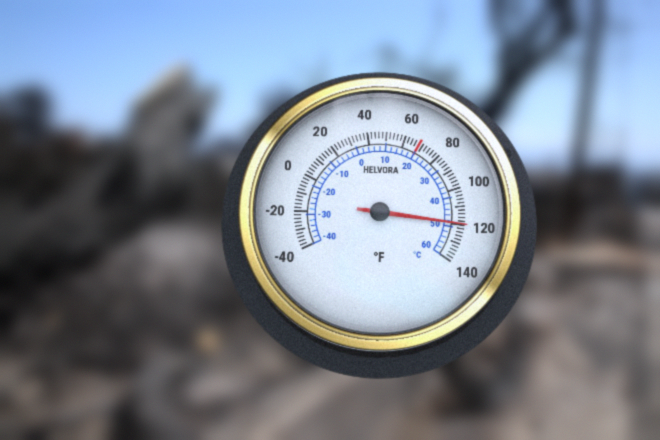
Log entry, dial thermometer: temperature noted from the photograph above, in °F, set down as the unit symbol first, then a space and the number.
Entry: °F 120
